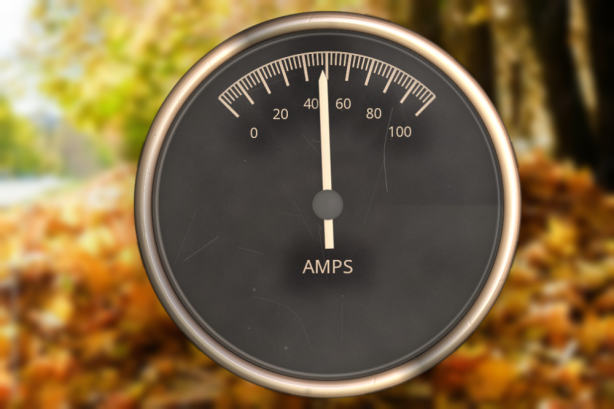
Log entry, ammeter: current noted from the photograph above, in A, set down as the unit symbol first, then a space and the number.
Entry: A 48
